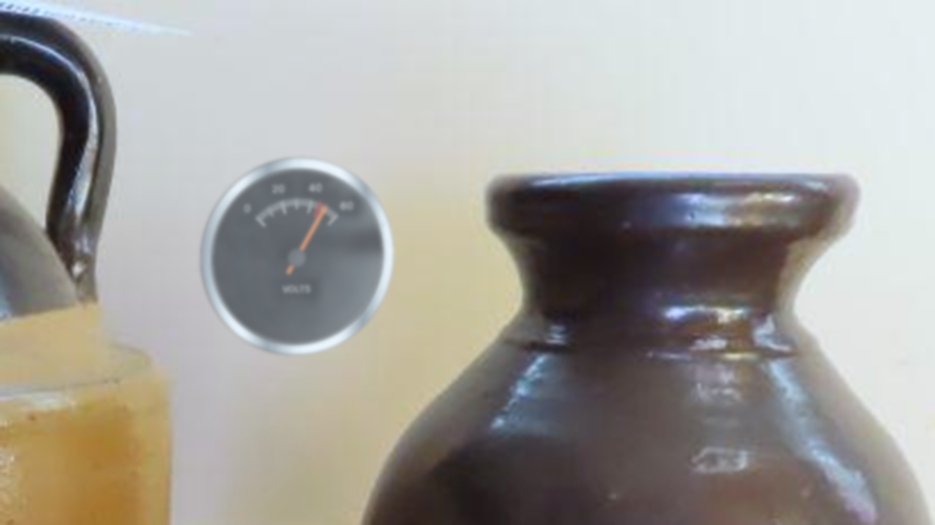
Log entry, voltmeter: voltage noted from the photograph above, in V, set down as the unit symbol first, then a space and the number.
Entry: V 50
